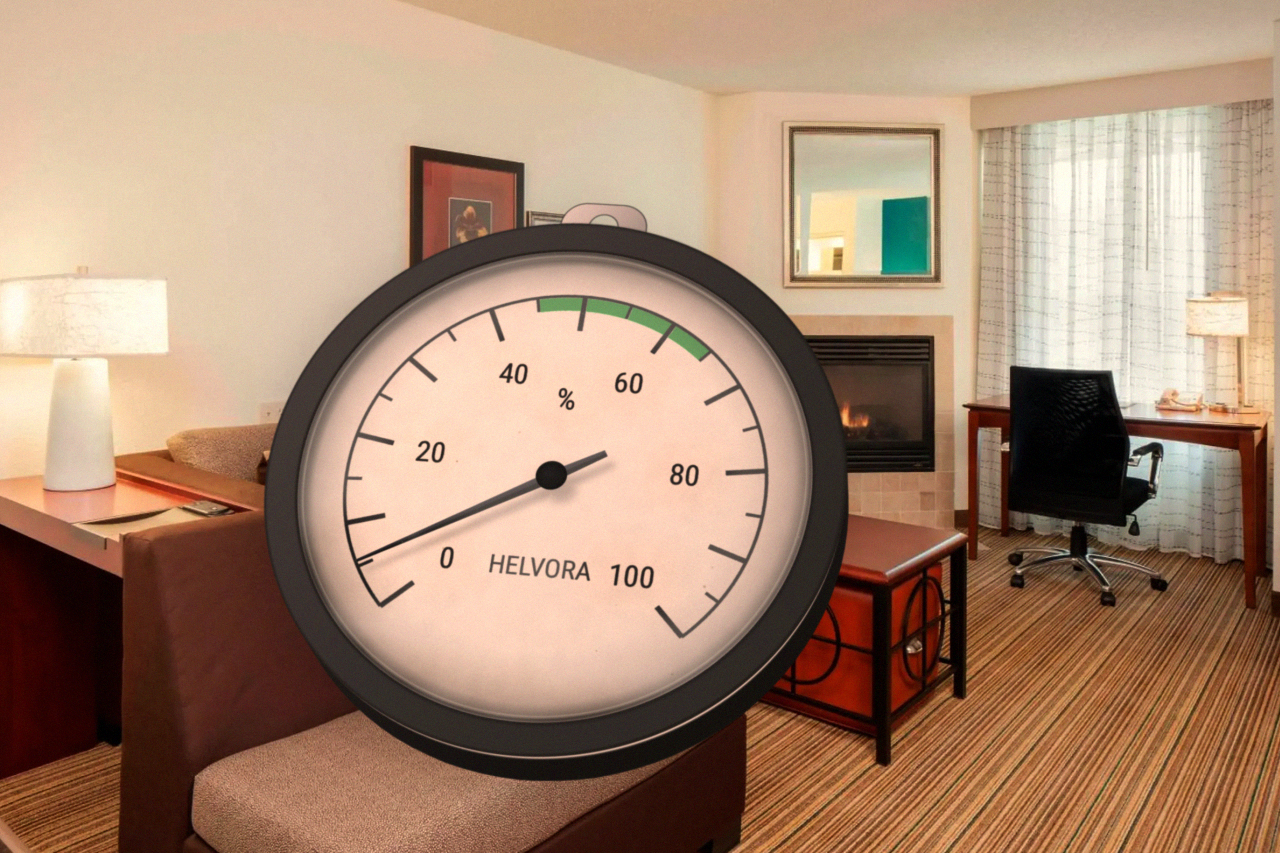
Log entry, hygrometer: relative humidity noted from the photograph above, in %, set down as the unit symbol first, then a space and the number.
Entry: % 5
